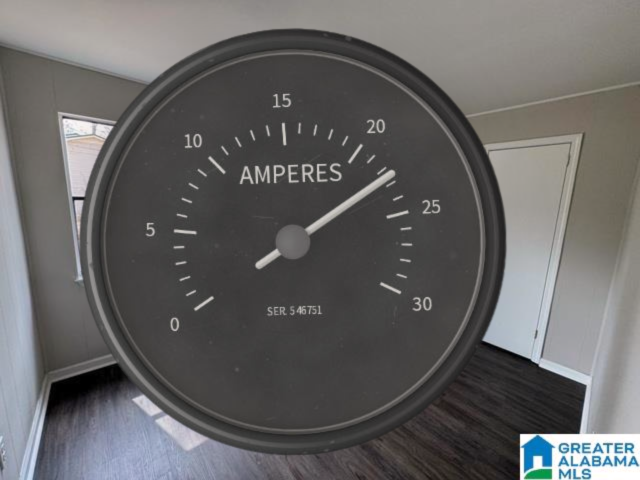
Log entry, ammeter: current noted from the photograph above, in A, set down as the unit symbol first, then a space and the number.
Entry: A 22.5
